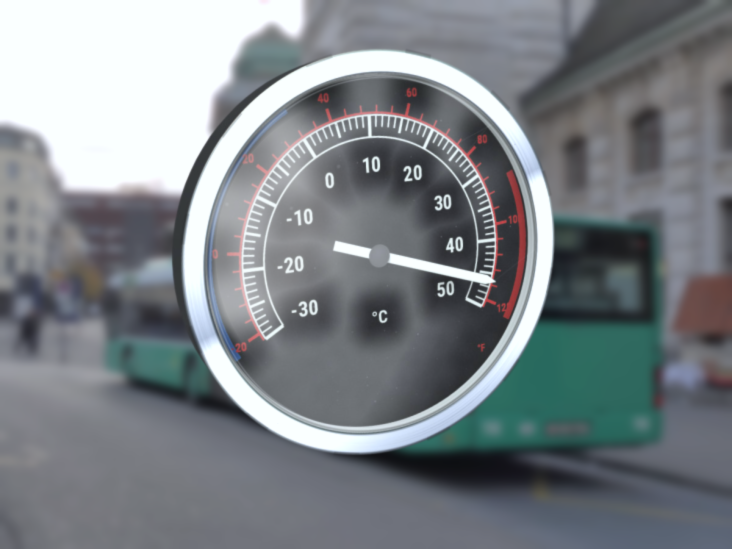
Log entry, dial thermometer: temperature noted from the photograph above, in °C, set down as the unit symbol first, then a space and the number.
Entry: °C 46
